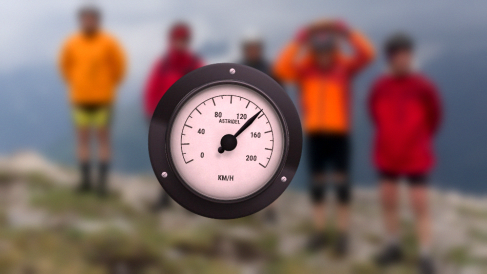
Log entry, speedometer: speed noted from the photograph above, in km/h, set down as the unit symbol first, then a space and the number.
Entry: km/h 135
